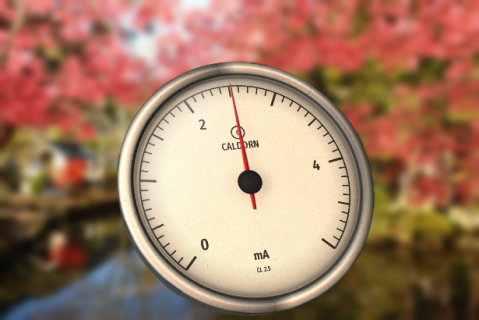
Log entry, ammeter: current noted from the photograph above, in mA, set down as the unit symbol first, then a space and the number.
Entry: mA 2.5
